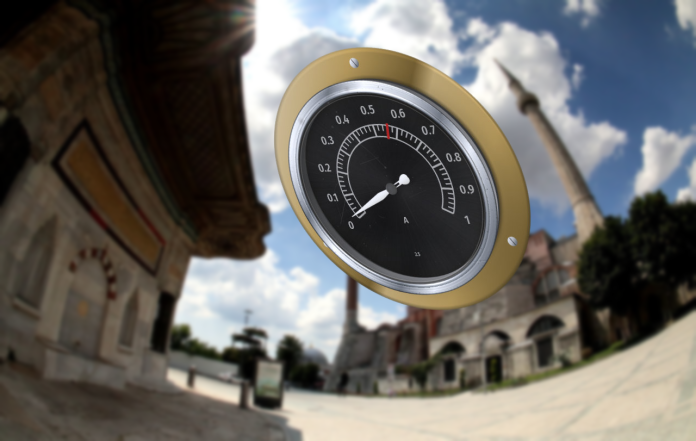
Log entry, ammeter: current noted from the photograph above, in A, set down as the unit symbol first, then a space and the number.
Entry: A 0.02
